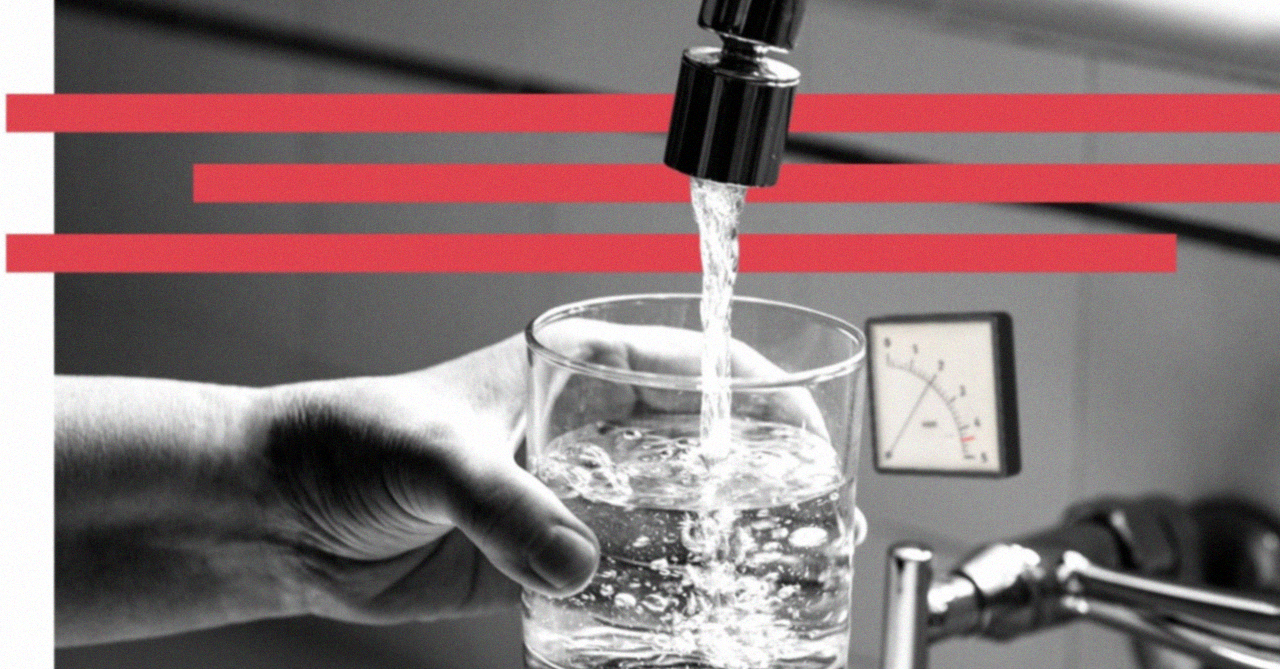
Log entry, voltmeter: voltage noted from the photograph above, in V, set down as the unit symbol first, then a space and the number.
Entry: V 2
